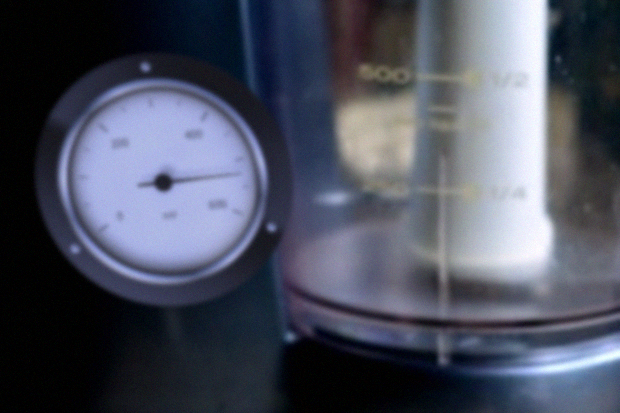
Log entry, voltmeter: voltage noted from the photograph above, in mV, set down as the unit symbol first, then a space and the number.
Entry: mV 525
